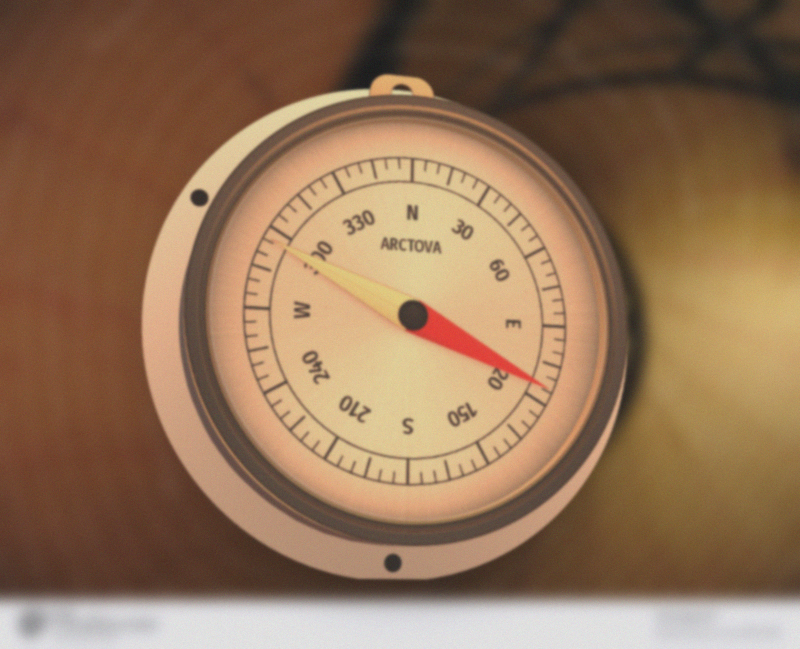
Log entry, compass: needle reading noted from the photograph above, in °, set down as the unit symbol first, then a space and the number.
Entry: ° 115
